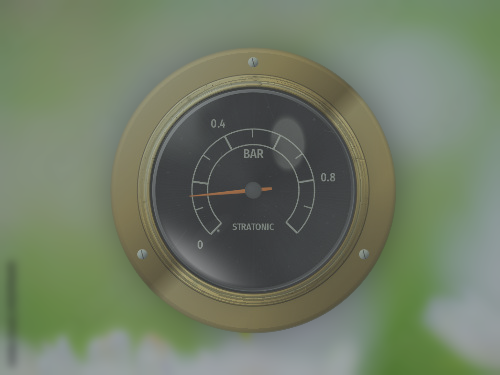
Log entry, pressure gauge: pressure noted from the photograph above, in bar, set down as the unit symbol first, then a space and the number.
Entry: bar 0.15
